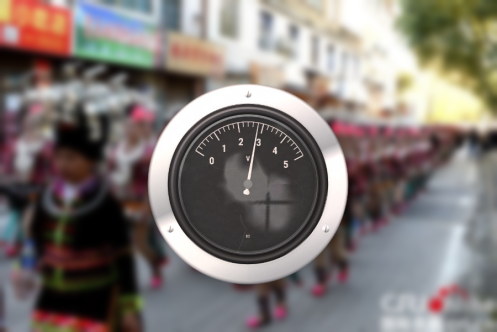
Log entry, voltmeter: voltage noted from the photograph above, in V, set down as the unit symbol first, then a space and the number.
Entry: V 2.8
